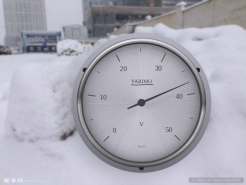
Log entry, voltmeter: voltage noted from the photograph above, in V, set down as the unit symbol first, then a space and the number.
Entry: V 37.5
